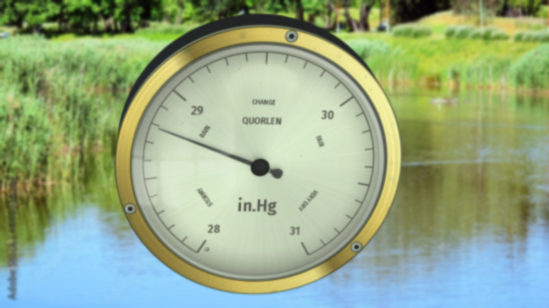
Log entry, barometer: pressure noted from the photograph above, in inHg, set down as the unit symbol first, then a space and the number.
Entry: inHg 28.8
